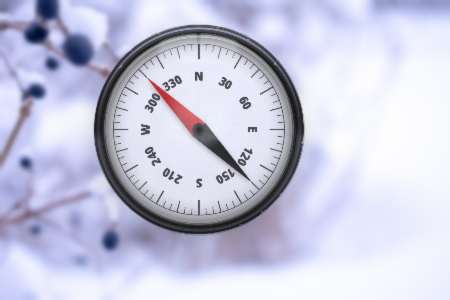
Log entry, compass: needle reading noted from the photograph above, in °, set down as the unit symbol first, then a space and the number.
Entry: ° 315
